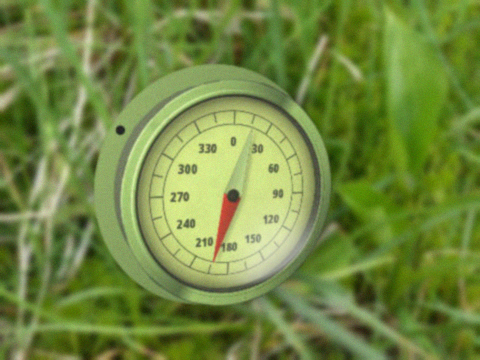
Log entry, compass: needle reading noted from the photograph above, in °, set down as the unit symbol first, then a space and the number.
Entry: ° 195
